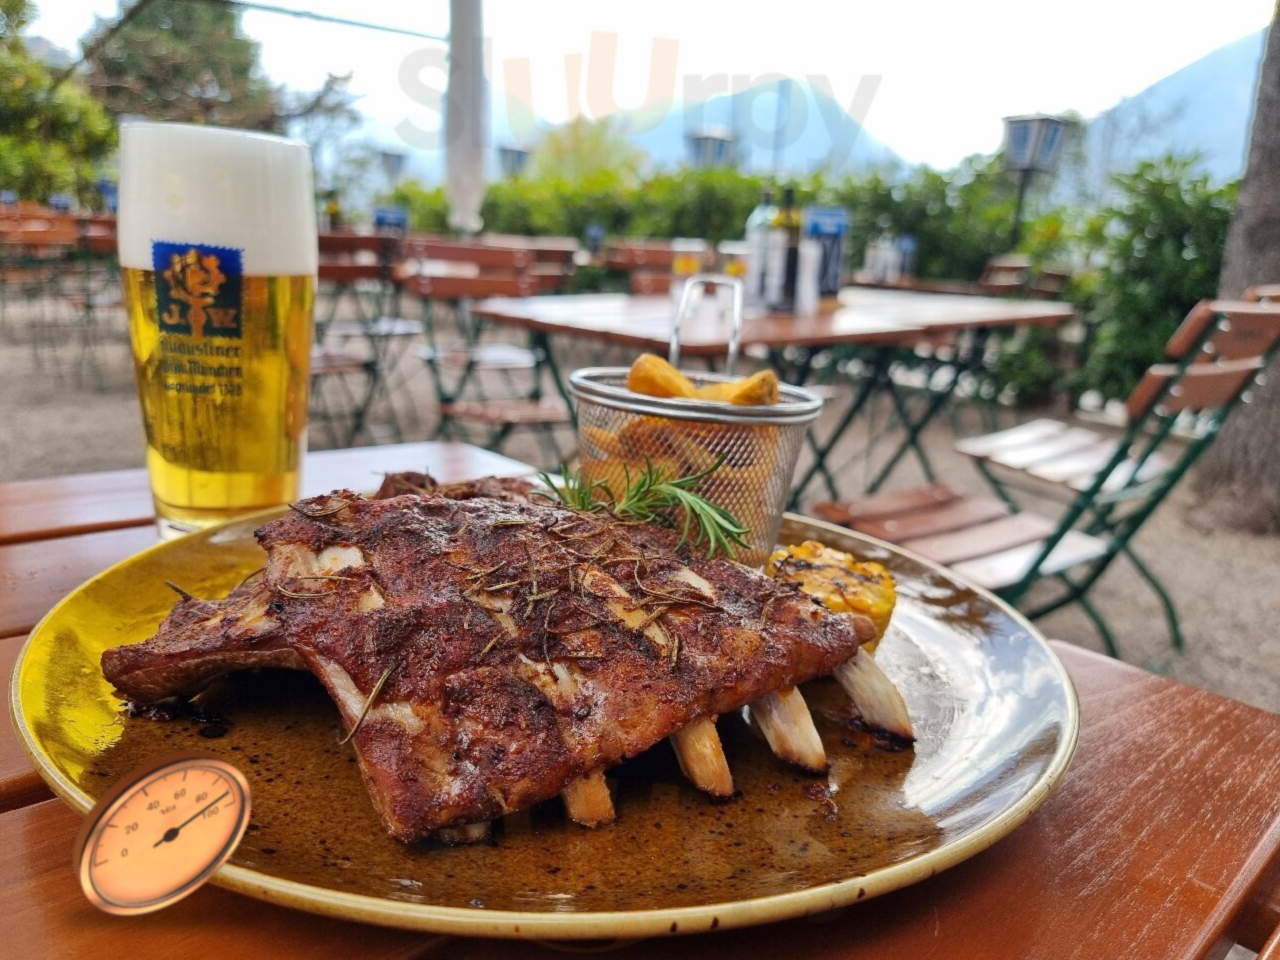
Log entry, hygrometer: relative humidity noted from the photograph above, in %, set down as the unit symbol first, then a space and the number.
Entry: % 90
